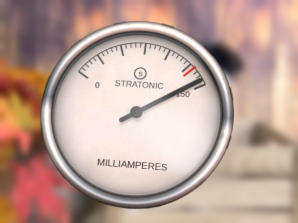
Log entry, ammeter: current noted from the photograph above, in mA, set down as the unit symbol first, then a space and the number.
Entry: mA 145
